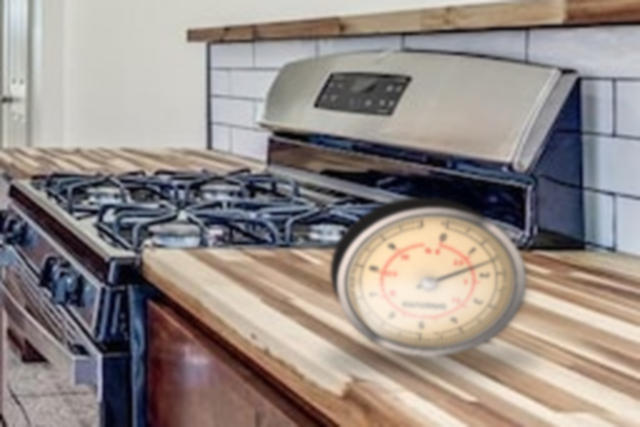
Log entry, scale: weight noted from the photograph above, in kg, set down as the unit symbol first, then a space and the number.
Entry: kg 1.5
